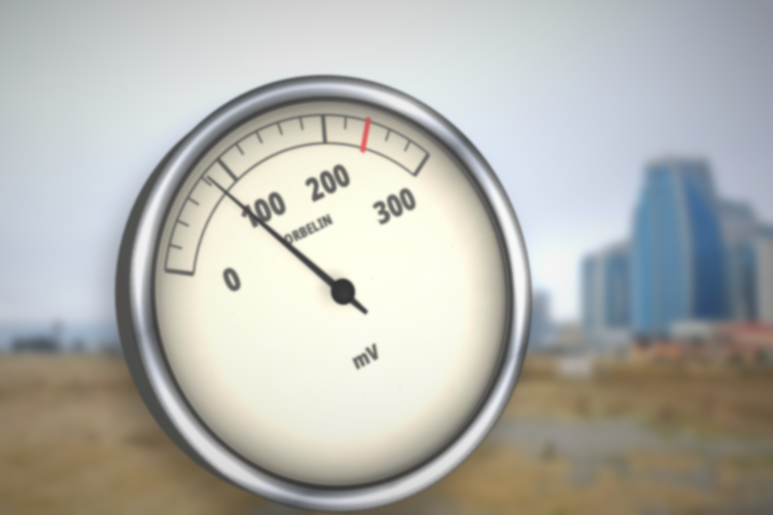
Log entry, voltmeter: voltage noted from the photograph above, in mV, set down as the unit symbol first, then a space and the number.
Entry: mV 80
